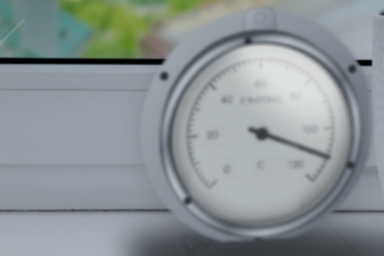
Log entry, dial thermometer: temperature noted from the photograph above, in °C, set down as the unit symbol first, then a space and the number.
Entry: °C 110
